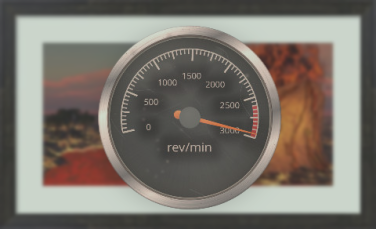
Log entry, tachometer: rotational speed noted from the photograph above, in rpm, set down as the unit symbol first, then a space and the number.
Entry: rpm 2950
